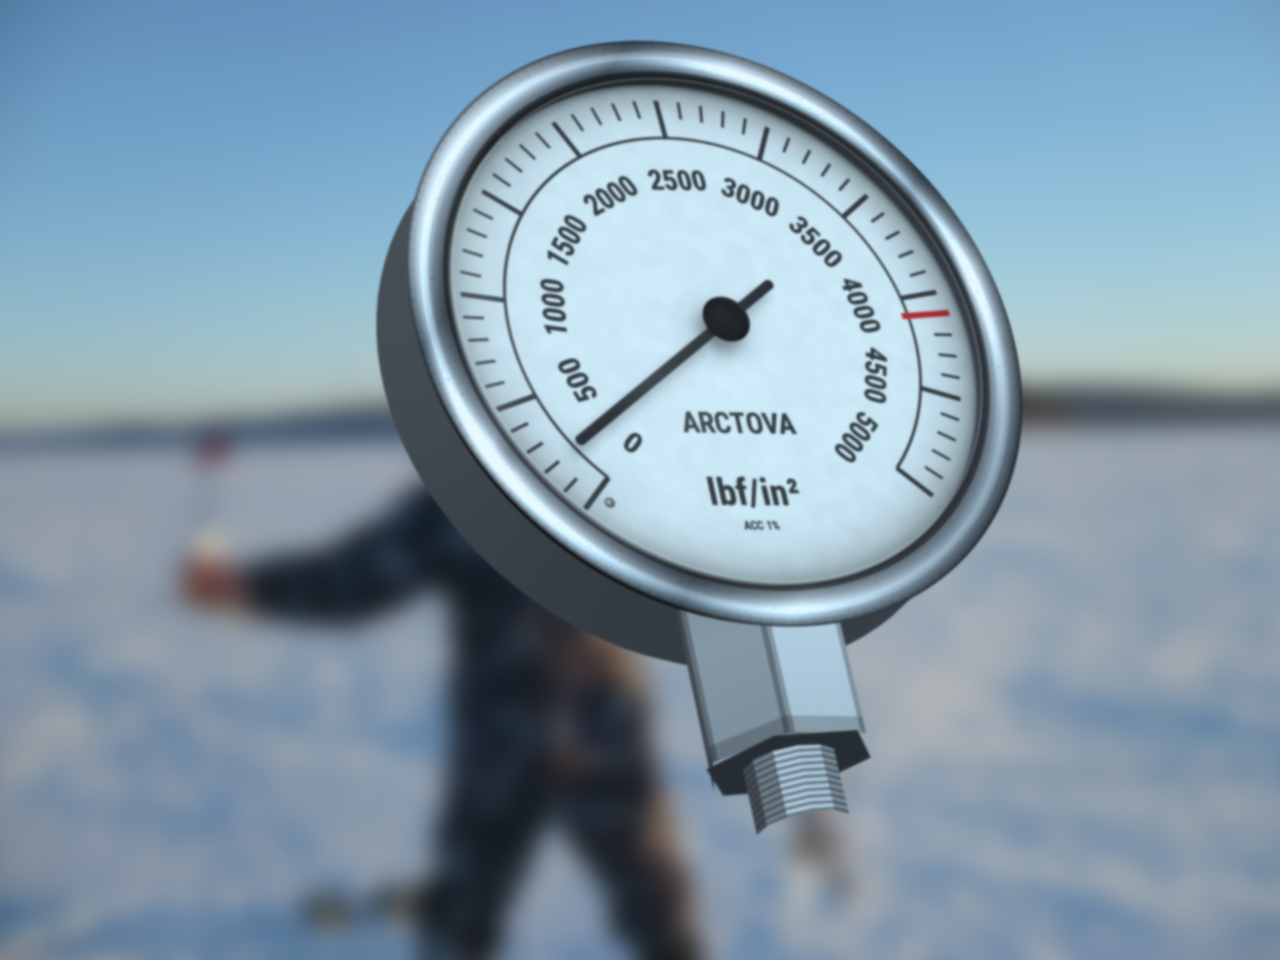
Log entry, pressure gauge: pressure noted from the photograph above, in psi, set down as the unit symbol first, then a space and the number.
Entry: psi 200
